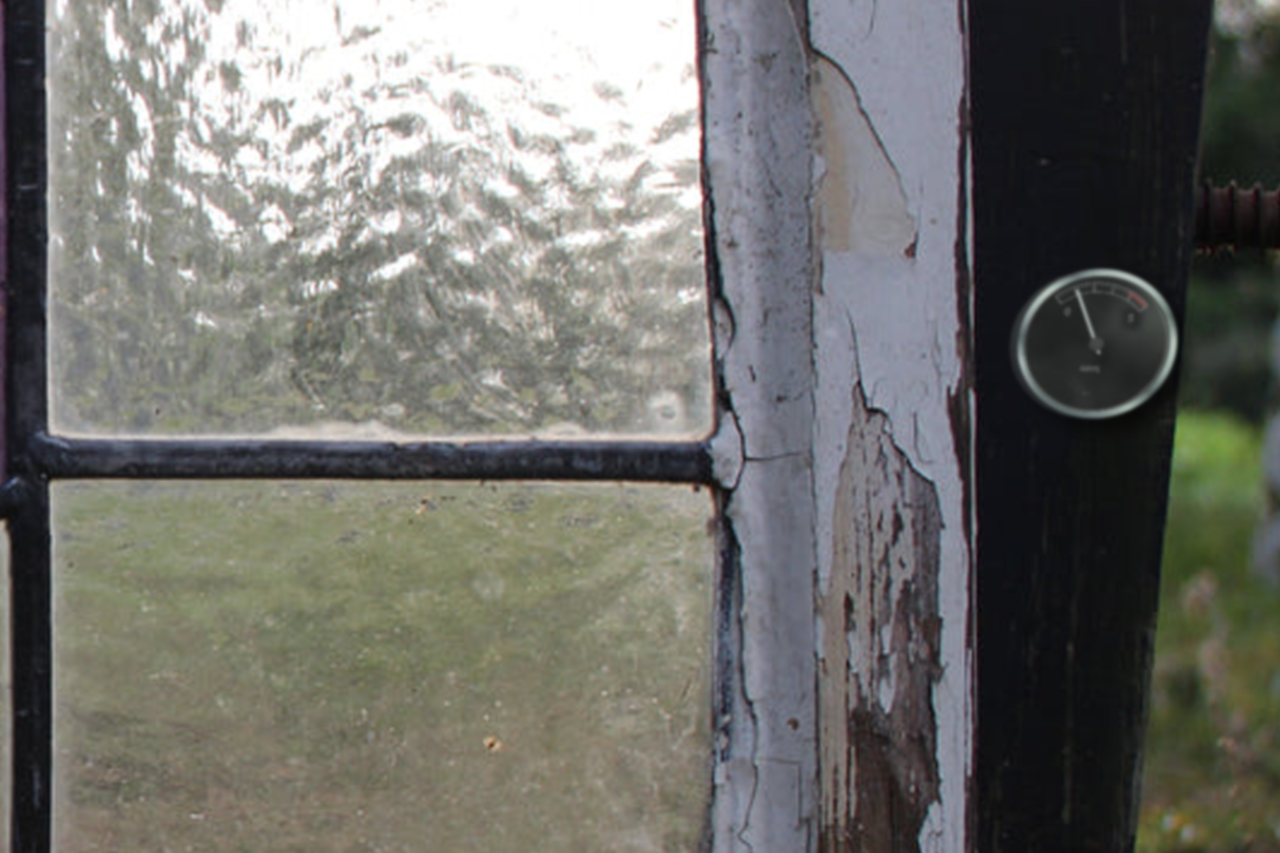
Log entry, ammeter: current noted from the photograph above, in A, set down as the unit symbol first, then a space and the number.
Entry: A 1
